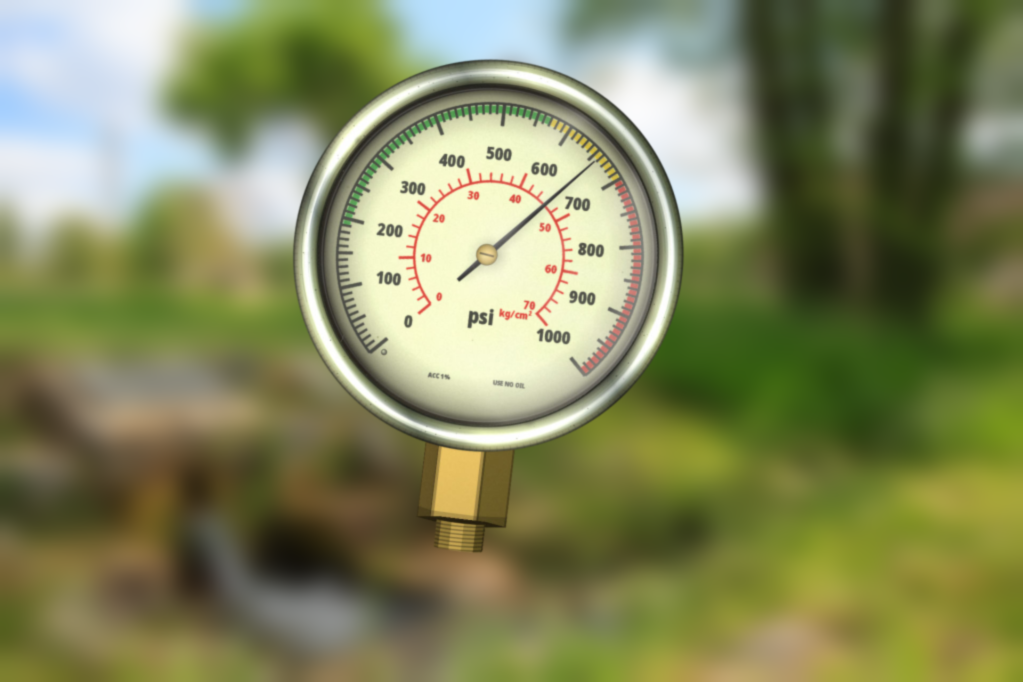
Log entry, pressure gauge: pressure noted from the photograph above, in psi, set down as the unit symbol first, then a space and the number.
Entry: psi 660
